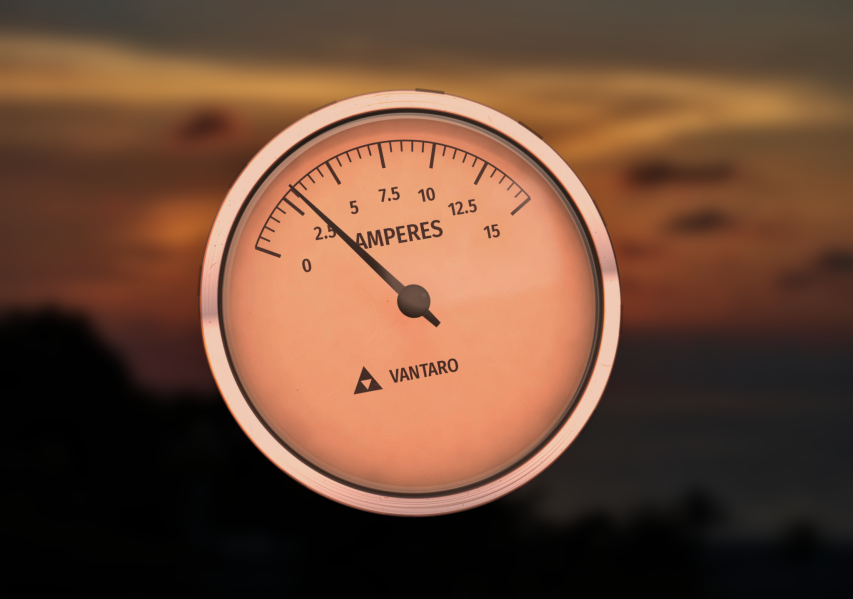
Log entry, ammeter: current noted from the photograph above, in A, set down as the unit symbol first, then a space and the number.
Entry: A 3
